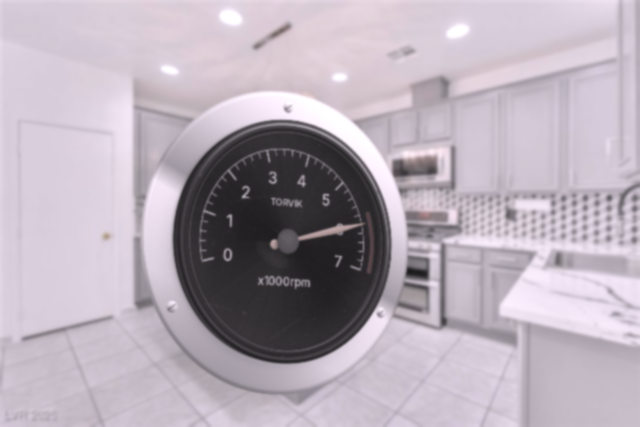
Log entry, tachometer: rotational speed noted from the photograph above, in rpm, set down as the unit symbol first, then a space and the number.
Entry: rpm 6000
